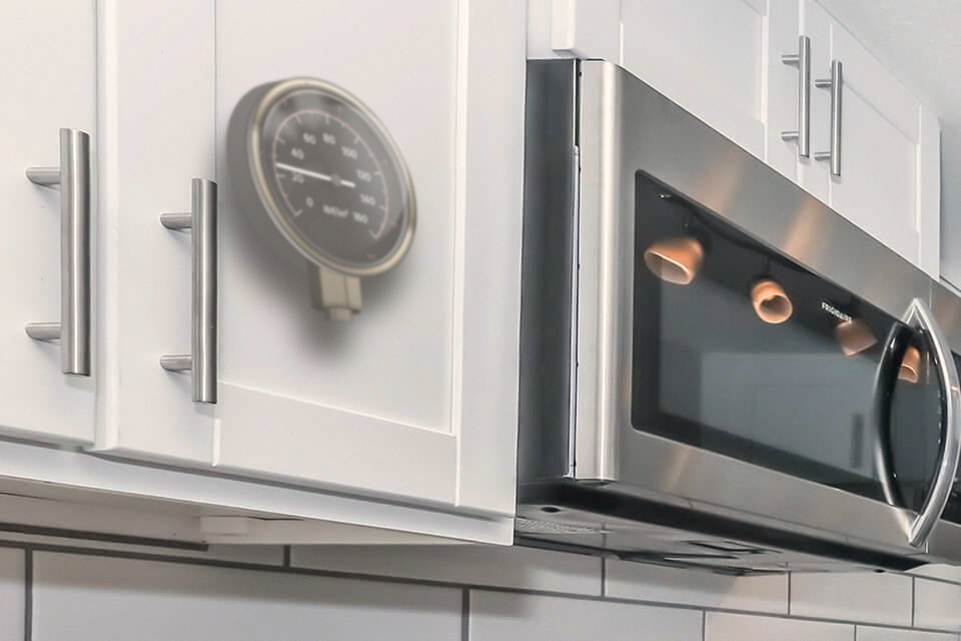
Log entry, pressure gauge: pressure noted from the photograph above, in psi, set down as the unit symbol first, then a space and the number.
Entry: psi 25
